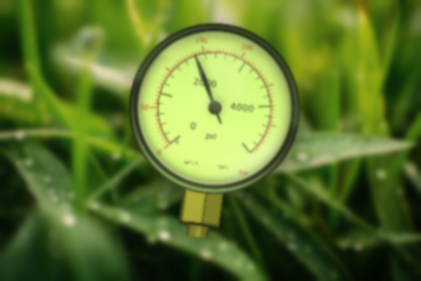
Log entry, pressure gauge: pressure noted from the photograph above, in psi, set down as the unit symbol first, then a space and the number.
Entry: psi 2000
